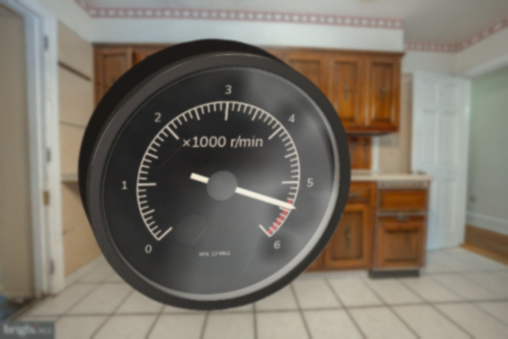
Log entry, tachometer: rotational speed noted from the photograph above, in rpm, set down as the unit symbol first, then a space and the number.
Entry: rpm 5400
